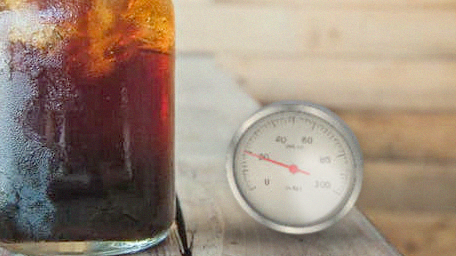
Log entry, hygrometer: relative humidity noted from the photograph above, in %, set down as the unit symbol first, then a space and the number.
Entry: % 20
